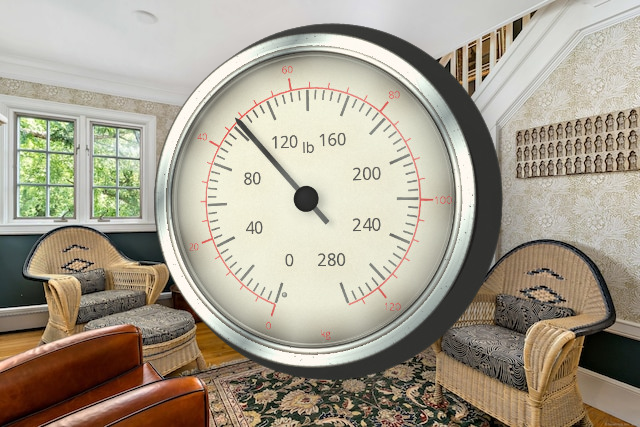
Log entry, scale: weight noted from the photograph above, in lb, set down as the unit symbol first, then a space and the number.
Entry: lb 104
